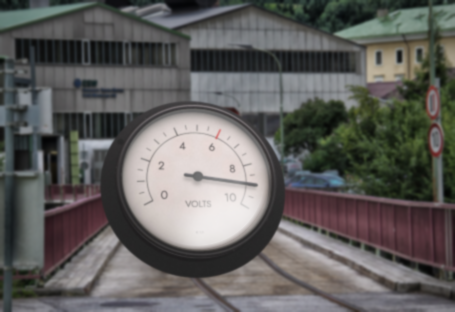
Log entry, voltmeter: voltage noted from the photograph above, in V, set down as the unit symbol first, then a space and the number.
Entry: V 9
